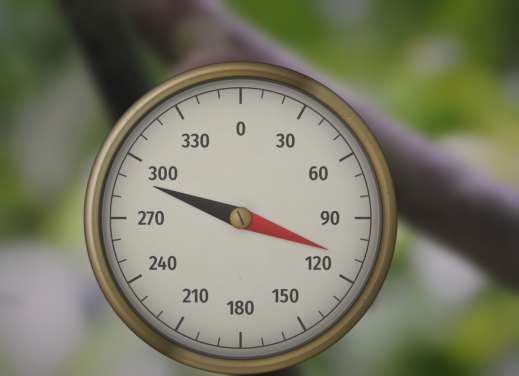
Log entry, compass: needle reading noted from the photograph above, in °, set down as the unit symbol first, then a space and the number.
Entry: ° 110
